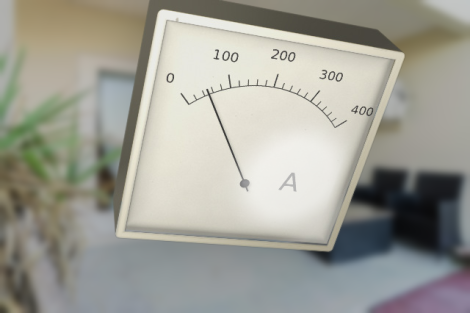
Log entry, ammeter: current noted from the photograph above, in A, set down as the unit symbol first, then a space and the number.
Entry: A 50
